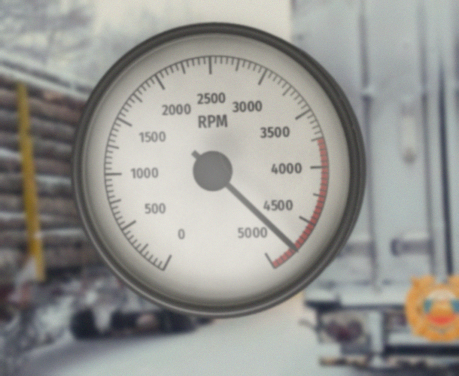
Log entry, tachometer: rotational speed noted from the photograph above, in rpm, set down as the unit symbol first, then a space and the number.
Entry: rpm 4750
